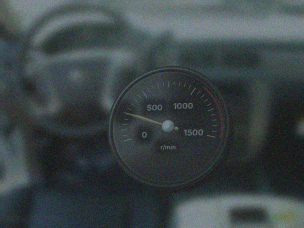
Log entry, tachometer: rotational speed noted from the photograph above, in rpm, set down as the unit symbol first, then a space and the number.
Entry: rpm 250
